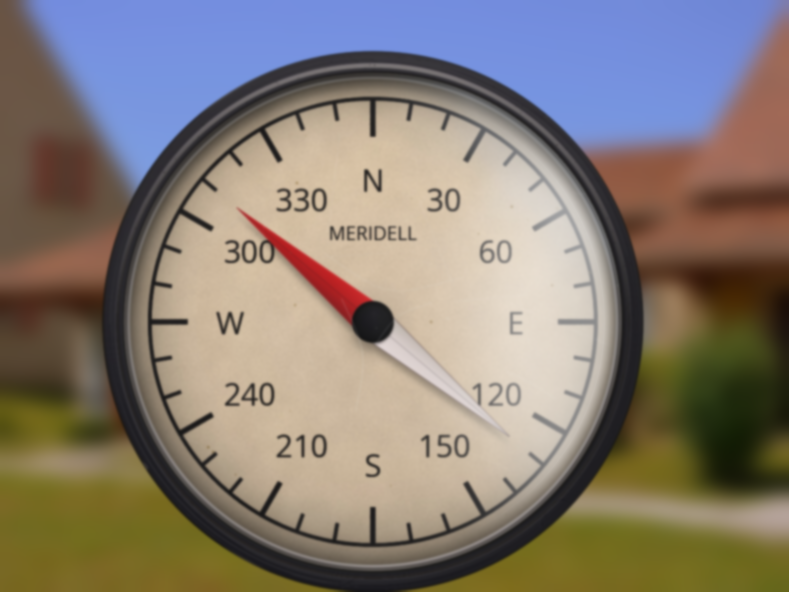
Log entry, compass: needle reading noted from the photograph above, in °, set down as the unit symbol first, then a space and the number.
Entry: ° 310
